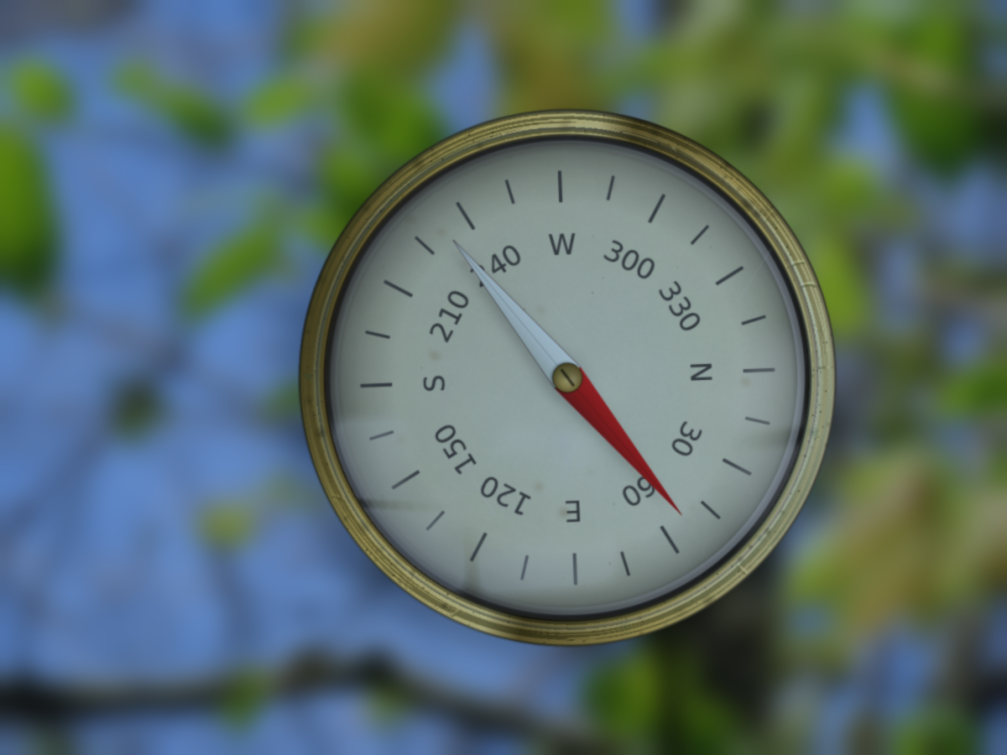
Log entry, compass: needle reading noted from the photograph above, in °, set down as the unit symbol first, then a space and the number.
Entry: ° 52.5
